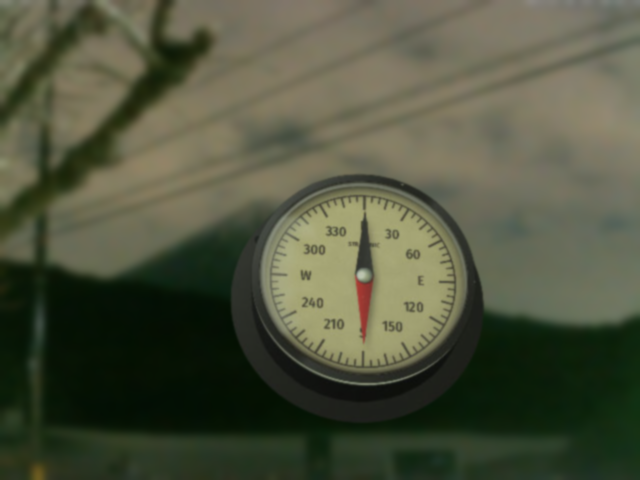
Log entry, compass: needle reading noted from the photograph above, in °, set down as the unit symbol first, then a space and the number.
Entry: ° 180
